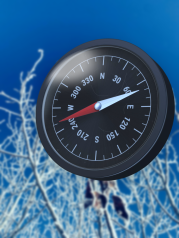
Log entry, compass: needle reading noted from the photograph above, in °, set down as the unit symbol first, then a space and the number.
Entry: ° 250
